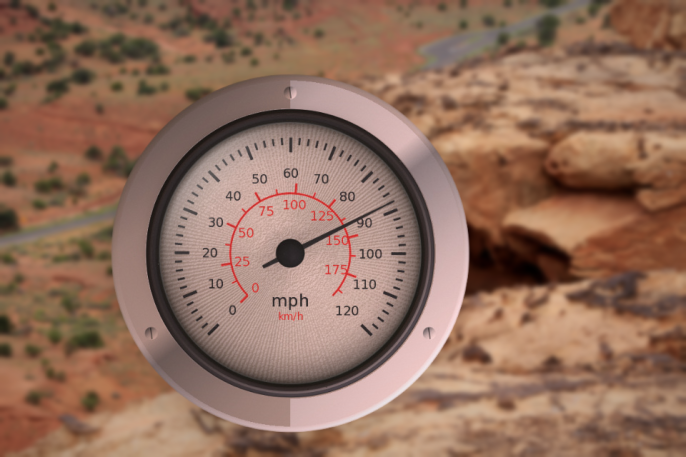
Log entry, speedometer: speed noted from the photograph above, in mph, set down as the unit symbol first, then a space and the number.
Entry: mph 88
